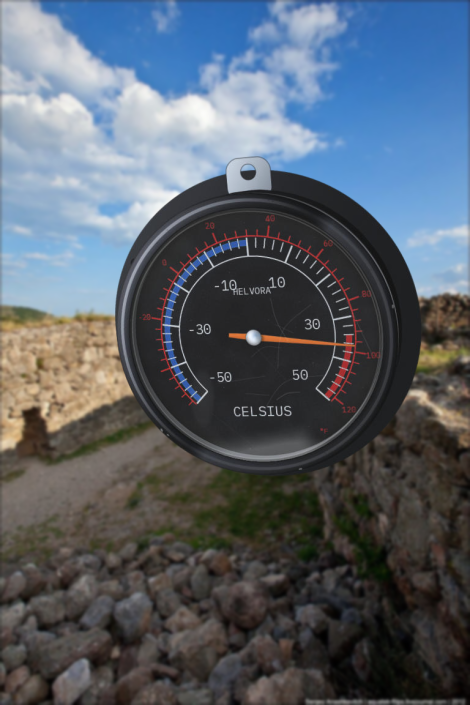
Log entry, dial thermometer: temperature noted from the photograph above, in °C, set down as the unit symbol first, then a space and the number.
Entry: °C 36
